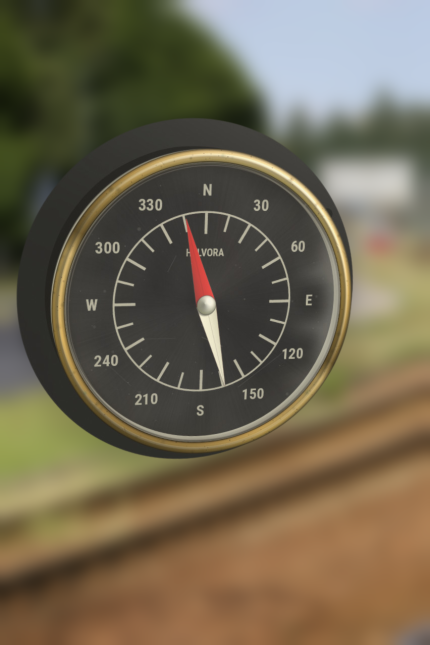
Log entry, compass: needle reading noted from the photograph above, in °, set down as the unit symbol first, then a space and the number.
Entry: ° 345
